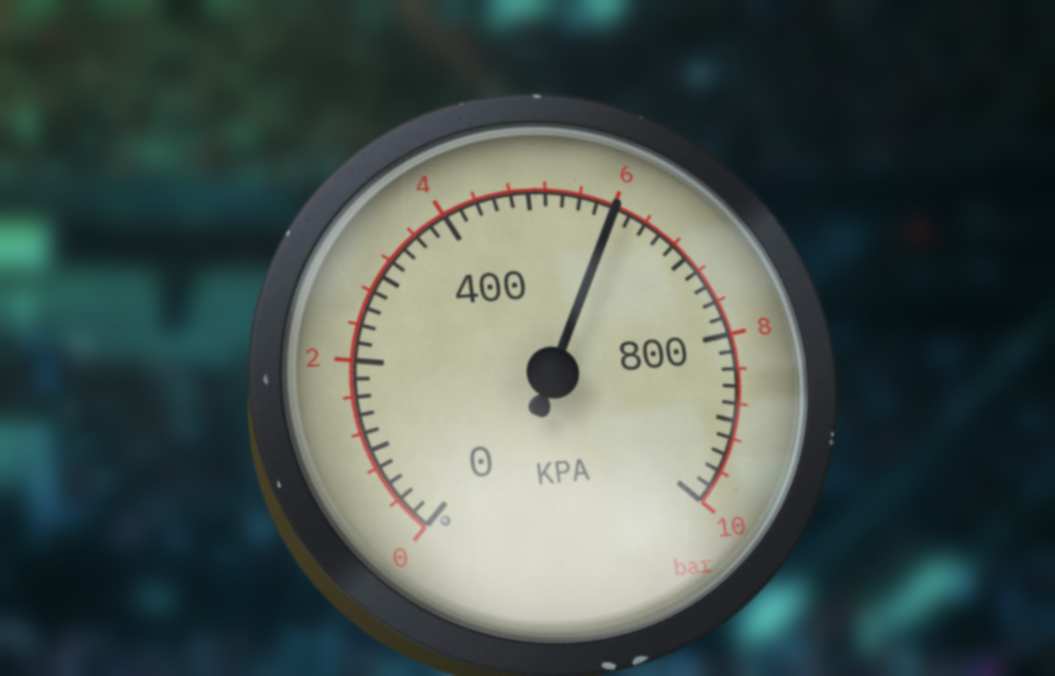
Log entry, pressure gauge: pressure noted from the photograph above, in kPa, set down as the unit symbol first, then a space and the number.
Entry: kPa 600
